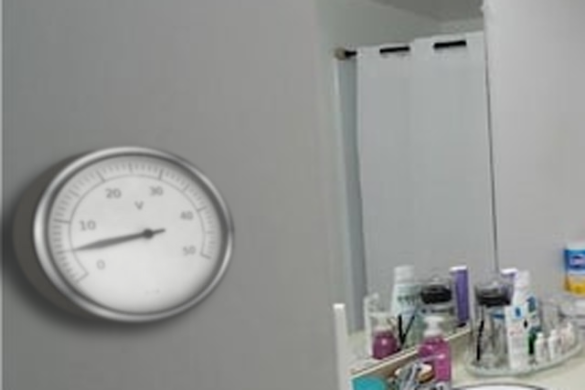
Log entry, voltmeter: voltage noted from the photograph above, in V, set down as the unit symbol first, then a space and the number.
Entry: V 5
